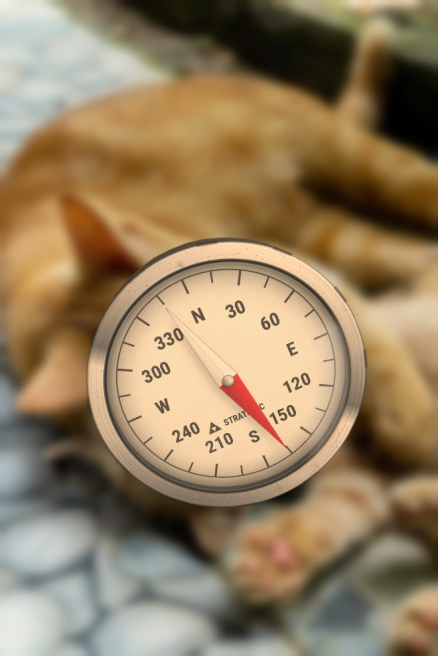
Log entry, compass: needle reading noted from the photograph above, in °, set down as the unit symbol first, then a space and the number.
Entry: ° 165
